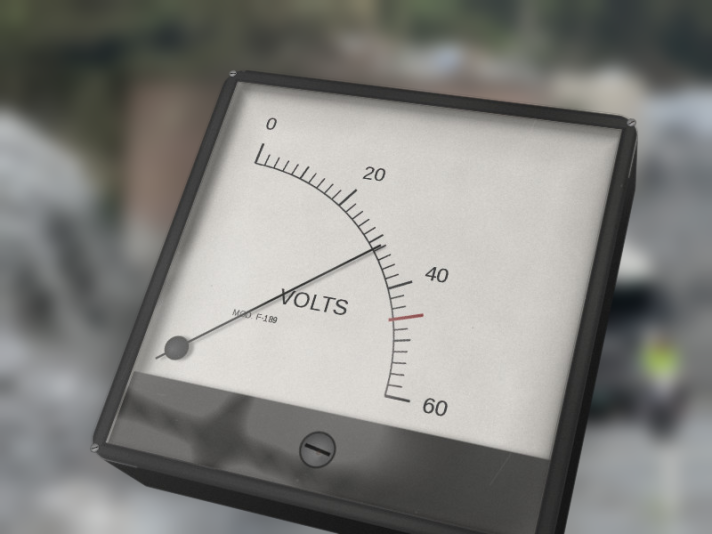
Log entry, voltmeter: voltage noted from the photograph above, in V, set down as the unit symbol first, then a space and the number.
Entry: V 32
